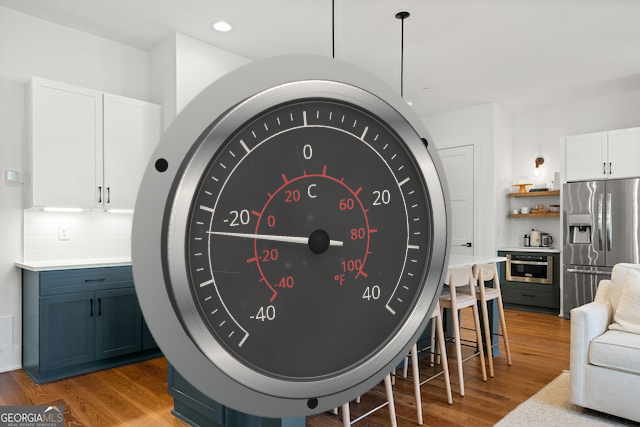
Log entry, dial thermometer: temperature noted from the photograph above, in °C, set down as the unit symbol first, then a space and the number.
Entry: °C -23
